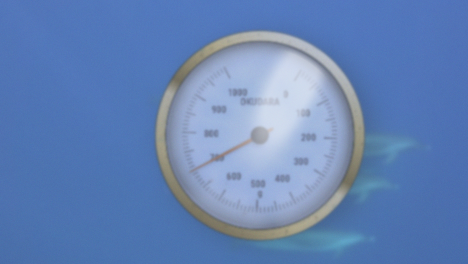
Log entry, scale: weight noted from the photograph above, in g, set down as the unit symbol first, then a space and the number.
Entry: g 700
